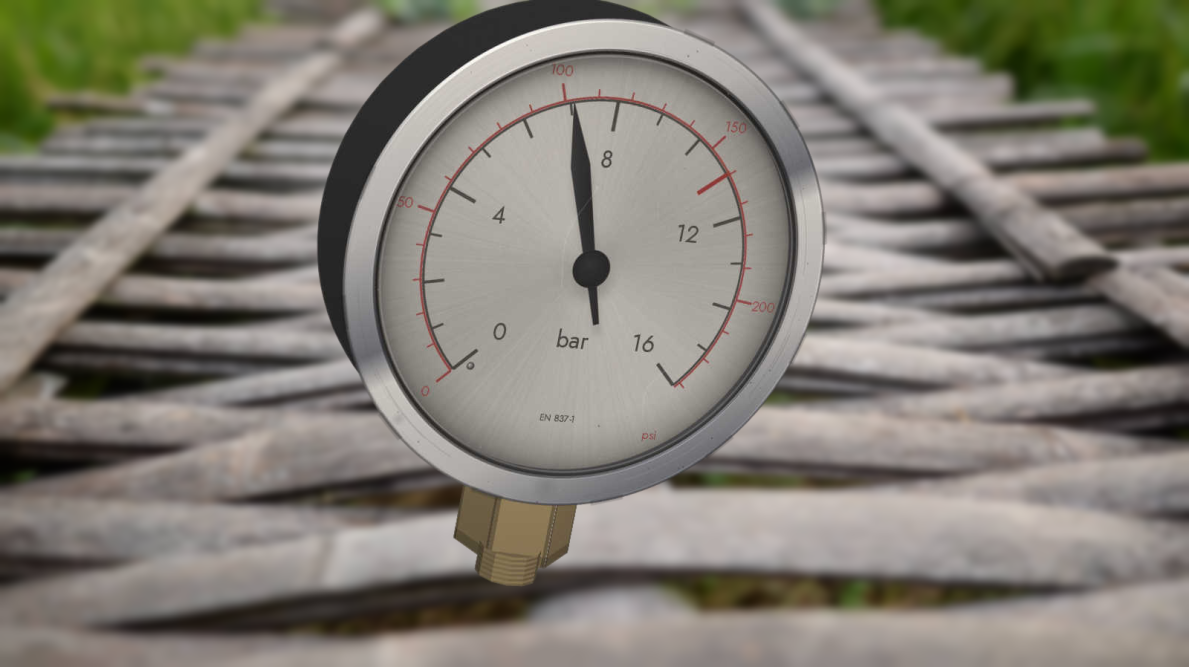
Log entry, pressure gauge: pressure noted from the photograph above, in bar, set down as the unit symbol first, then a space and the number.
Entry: bar 7
